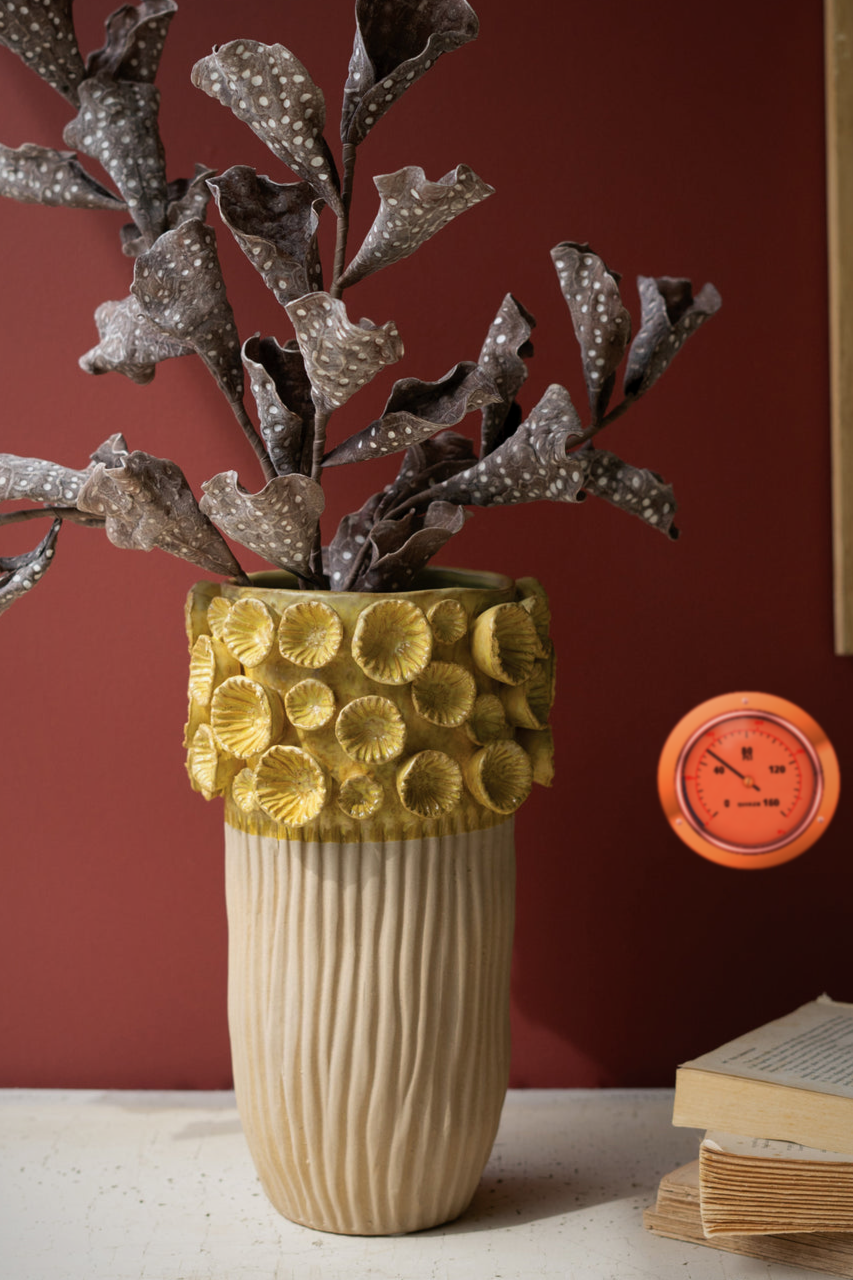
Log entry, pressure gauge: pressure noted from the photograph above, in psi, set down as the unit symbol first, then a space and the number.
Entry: psi 50
